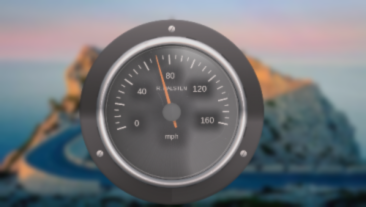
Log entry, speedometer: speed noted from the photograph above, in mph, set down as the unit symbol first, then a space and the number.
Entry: mph 70
